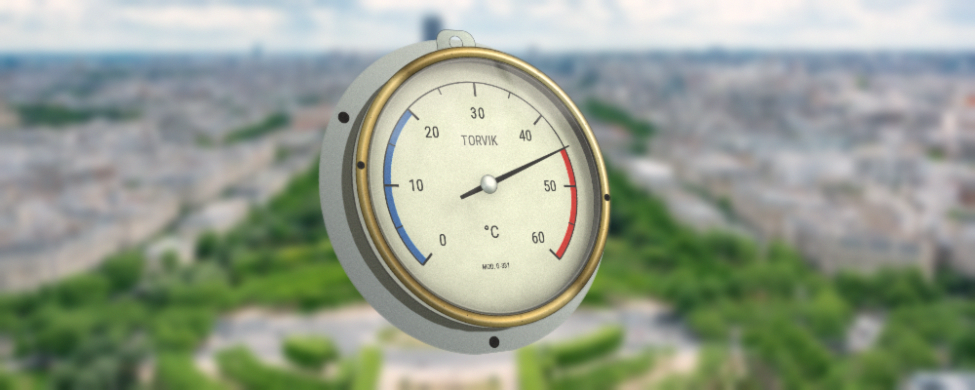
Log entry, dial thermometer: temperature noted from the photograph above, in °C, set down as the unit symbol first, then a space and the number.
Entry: °C 45
